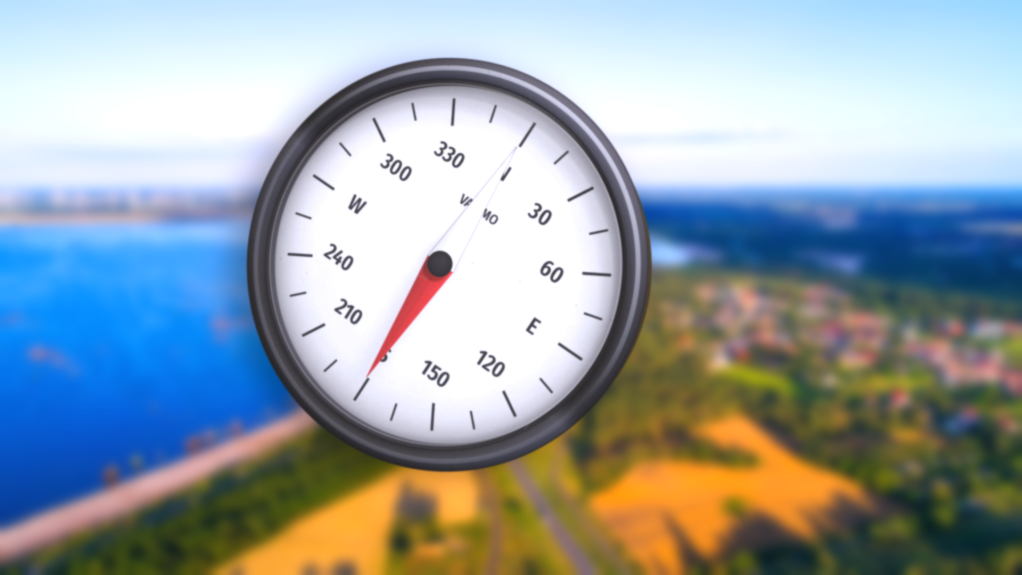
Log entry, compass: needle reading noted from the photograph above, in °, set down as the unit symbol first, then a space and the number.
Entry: ° 180
